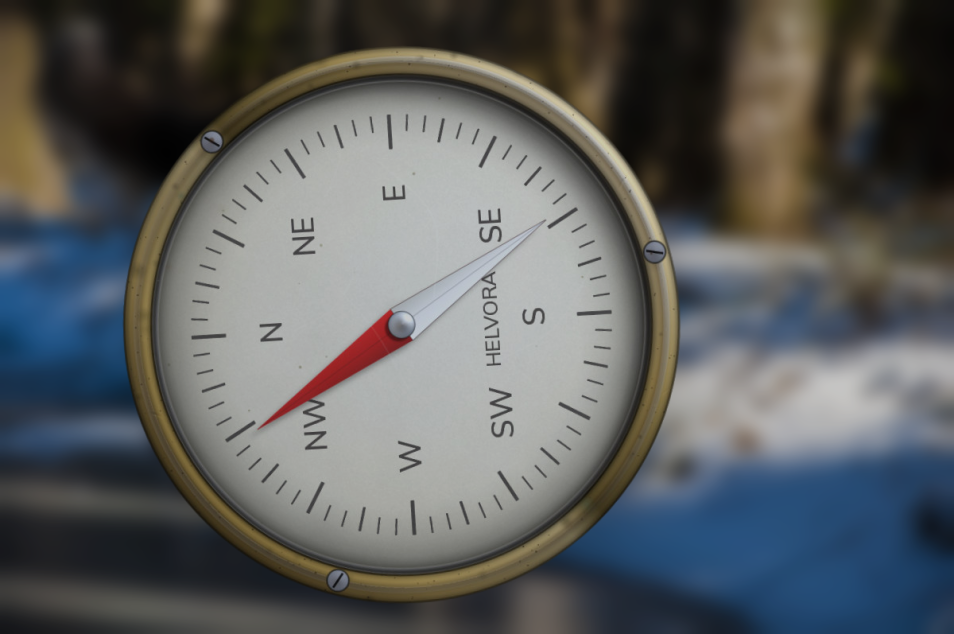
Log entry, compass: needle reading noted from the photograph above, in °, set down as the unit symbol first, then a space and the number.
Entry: ° 327.5
